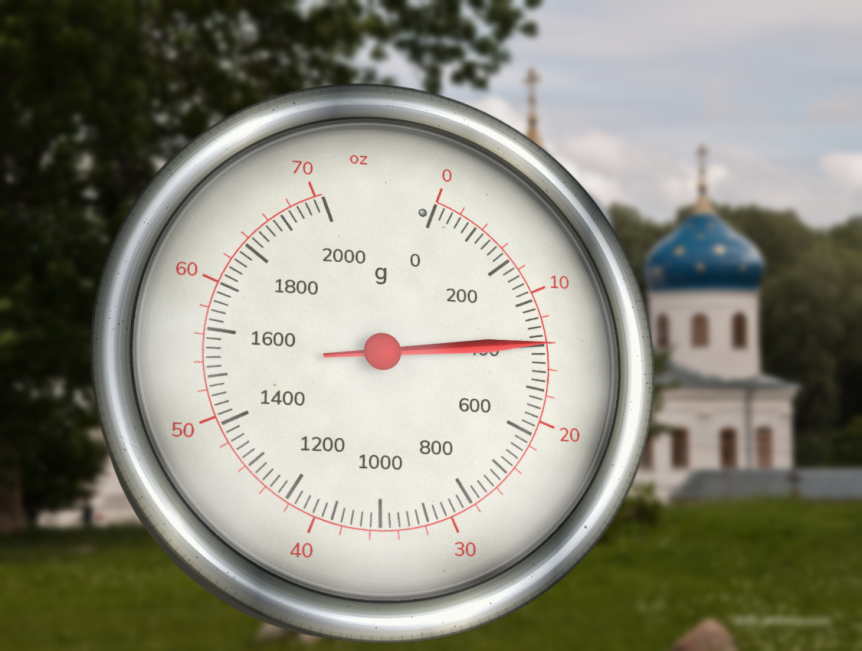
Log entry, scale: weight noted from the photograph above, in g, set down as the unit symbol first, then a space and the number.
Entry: g 400
